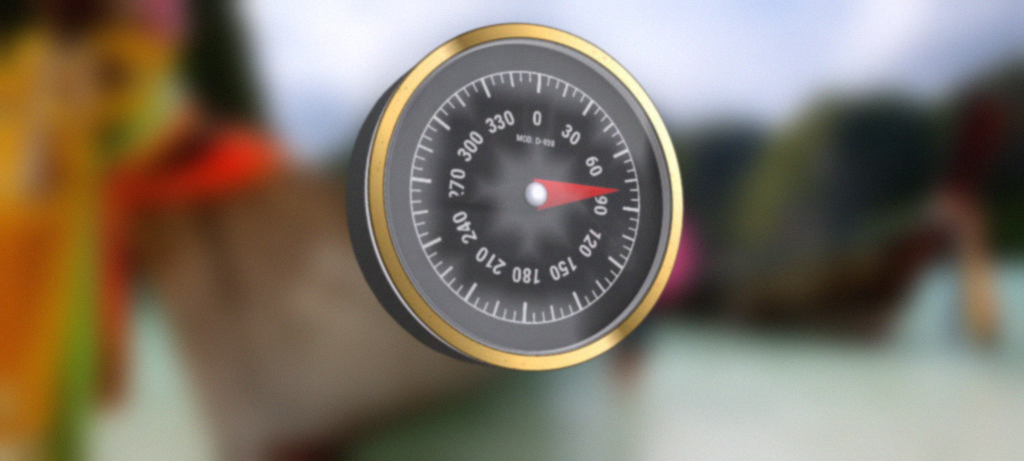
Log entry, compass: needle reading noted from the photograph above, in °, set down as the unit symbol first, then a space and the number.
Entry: ° 80
